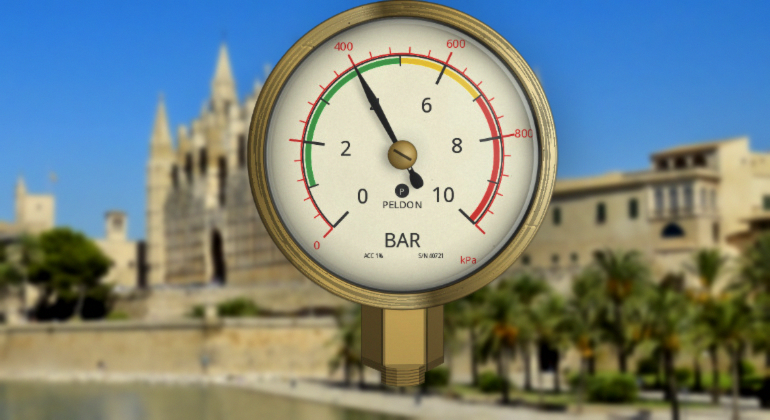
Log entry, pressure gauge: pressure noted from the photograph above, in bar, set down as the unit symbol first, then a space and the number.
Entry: bar 4
